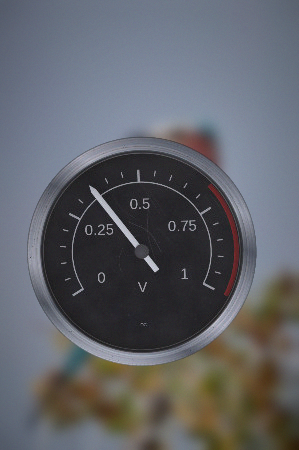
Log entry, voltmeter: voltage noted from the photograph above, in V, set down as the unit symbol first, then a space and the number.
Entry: V 0.35
